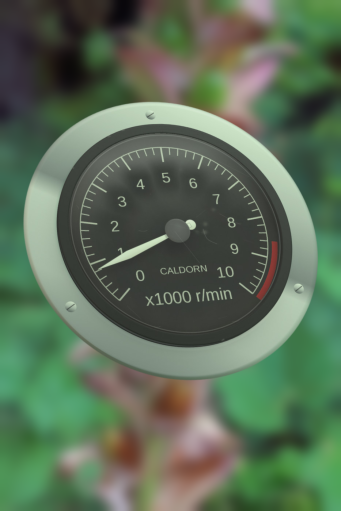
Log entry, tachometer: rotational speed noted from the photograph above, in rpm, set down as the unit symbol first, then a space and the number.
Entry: rpm 800
